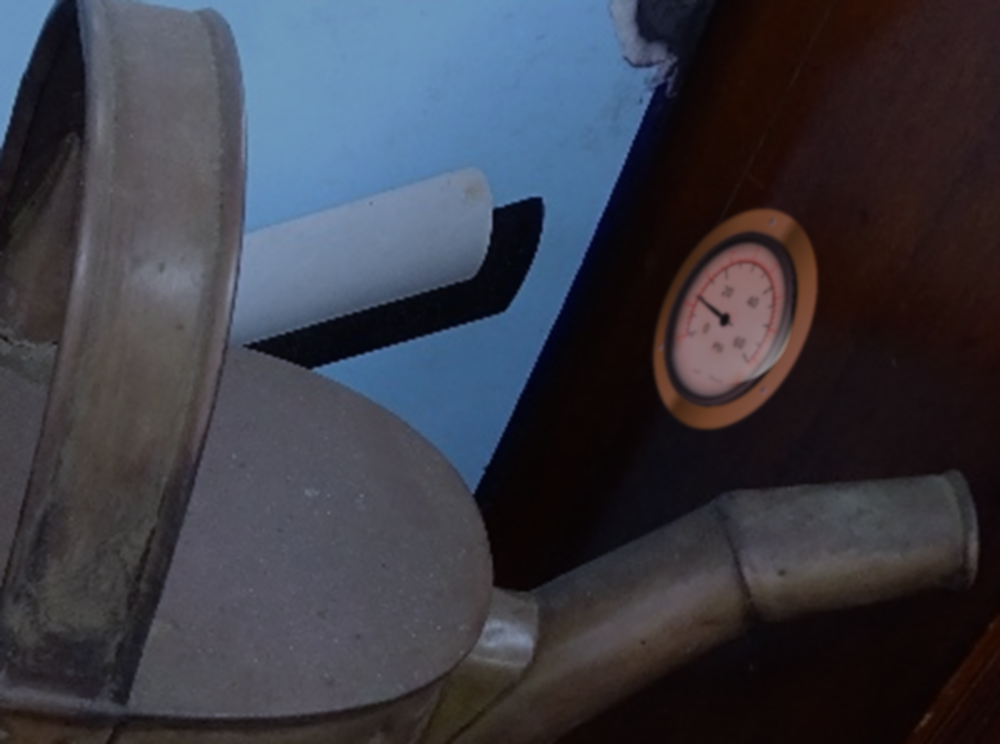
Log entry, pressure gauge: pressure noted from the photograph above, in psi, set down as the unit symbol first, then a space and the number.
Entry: psi 10
